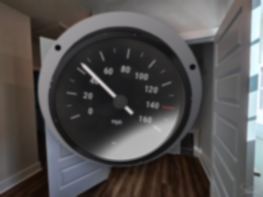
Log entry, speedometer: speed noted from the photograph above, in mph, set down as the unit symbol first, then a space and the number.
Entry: mph 45
